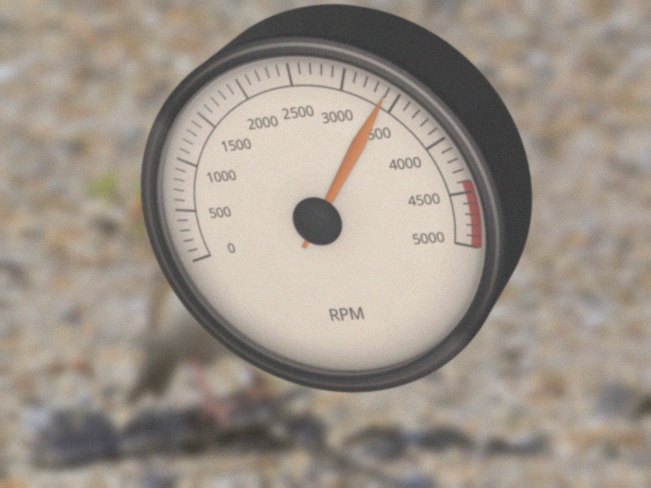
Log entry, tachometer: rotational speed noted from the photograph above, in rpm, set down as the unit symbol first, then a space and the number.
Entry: rpm 3400
